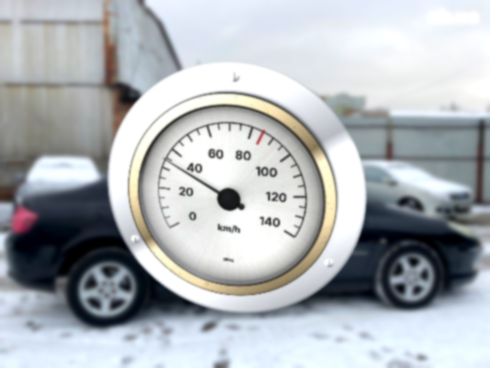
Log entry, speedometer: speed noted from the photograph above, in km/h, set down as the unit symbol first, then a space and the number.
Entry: km/h 35
